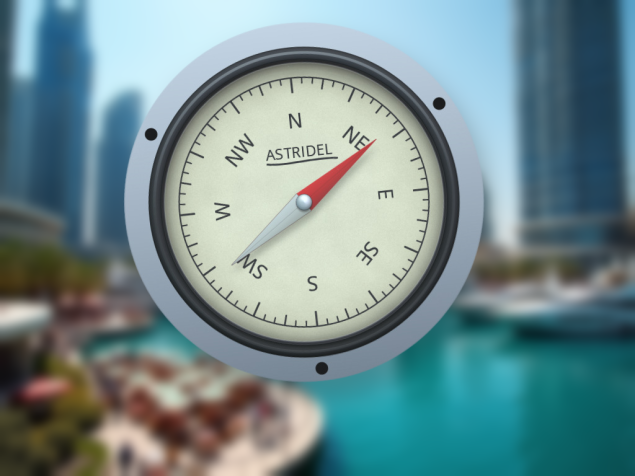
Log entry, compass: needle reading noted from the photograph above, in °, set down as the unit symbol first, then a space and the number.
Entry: ° 55
